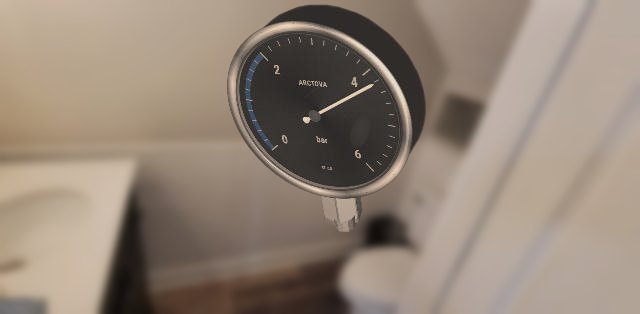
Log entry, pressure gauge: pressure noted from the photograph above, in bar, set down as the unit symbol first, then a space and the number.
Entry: bar 4.2
